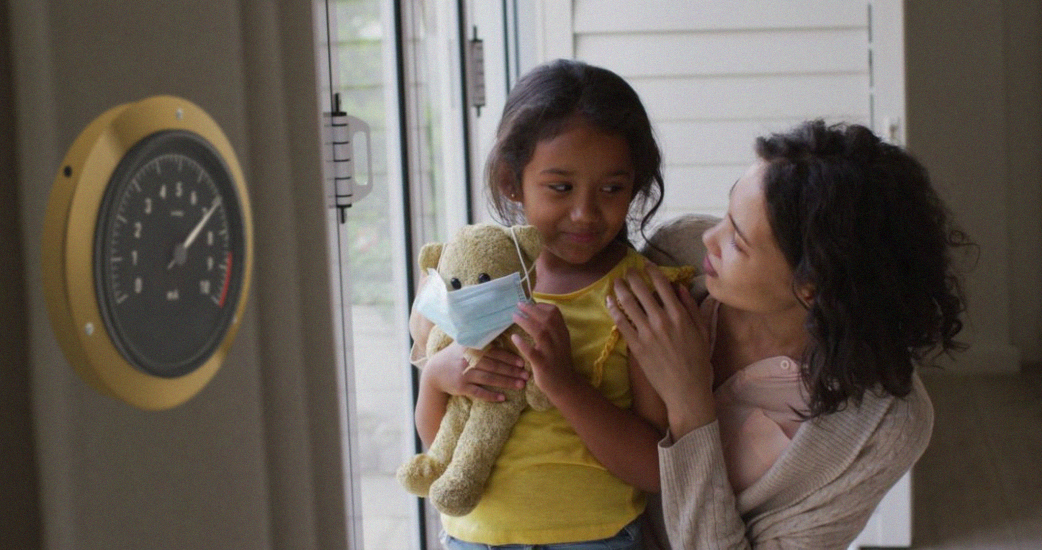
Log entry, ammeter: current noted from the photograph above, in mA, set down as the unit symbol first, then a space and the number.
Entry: mA 7
